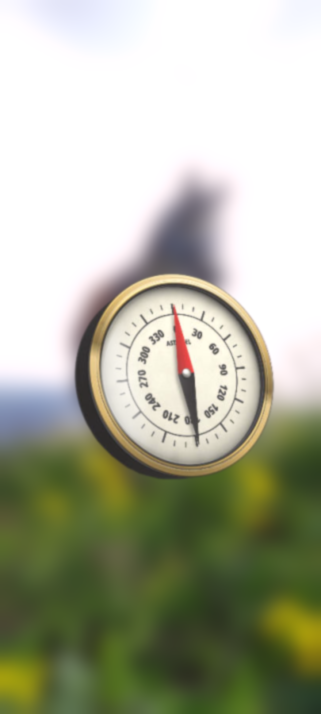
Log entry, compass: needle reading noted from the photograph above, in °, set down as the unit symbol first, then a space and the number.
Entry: ° 0
